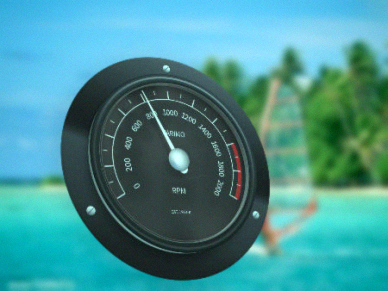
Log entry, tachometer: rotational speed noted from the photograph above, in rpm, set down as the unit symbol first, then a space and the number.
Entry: rpm 800
